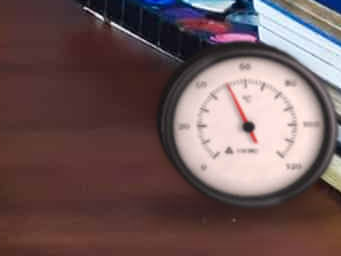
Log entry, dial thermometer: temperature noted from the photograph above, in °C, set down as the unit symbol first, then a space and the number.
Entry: °C 50
